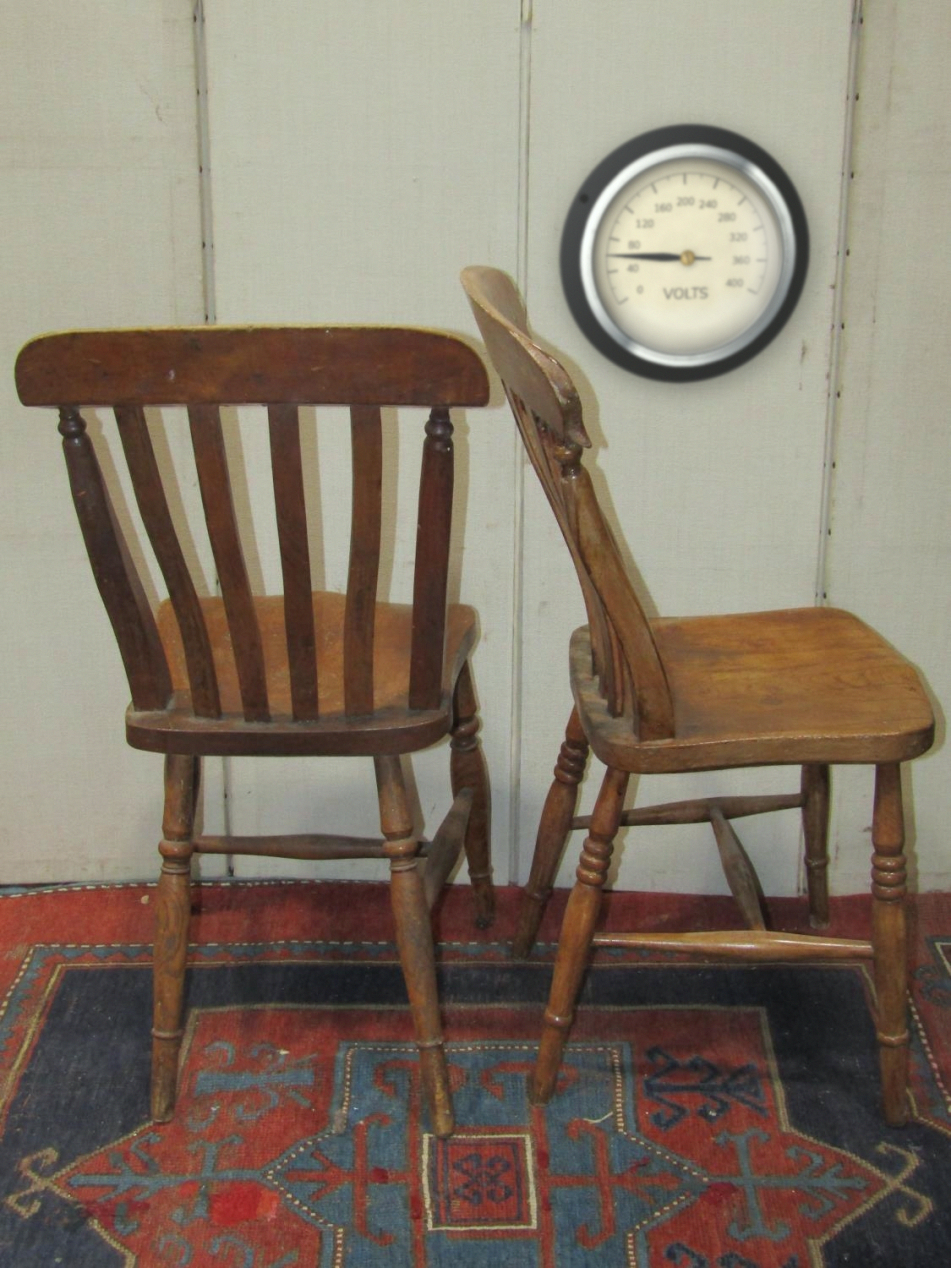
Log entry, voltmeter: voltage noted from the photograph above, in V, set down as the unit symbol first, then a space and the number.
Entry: V 60
